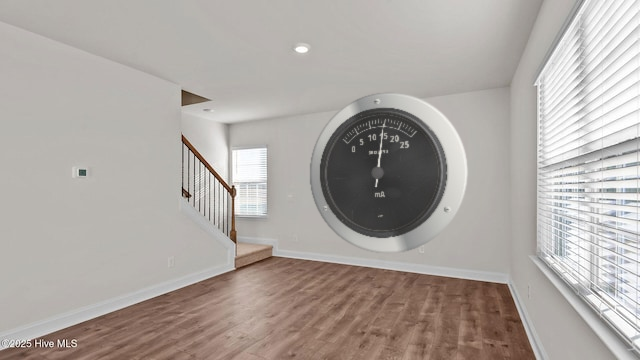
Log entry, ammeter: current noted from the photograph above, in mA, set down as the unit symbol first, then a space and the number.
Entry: mA 15
